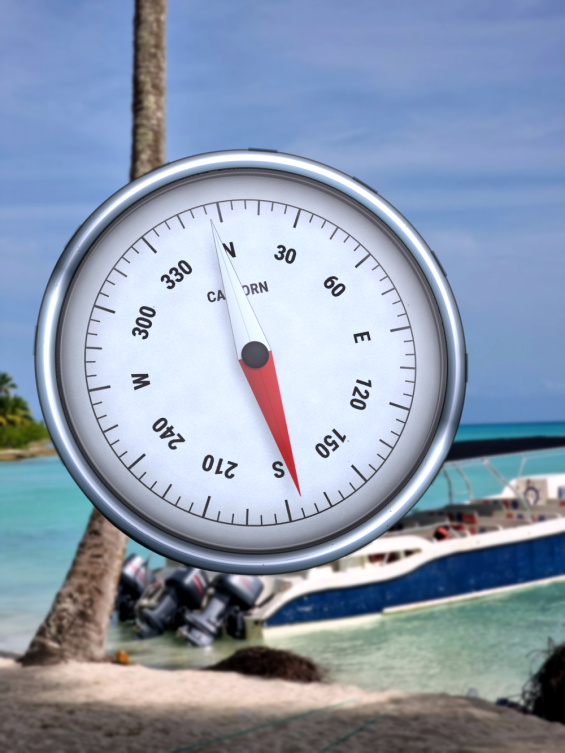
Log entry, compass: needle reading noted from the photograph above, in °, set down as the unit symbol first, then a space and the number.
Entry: ° 175
